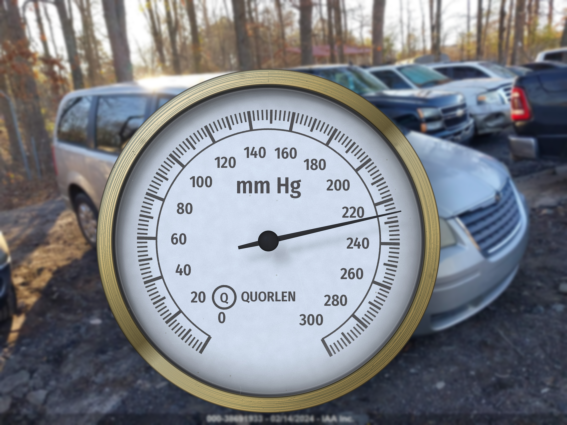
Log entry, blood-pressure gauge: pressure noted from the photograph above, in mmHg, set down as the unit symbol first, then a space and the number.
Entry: mmHg 226
